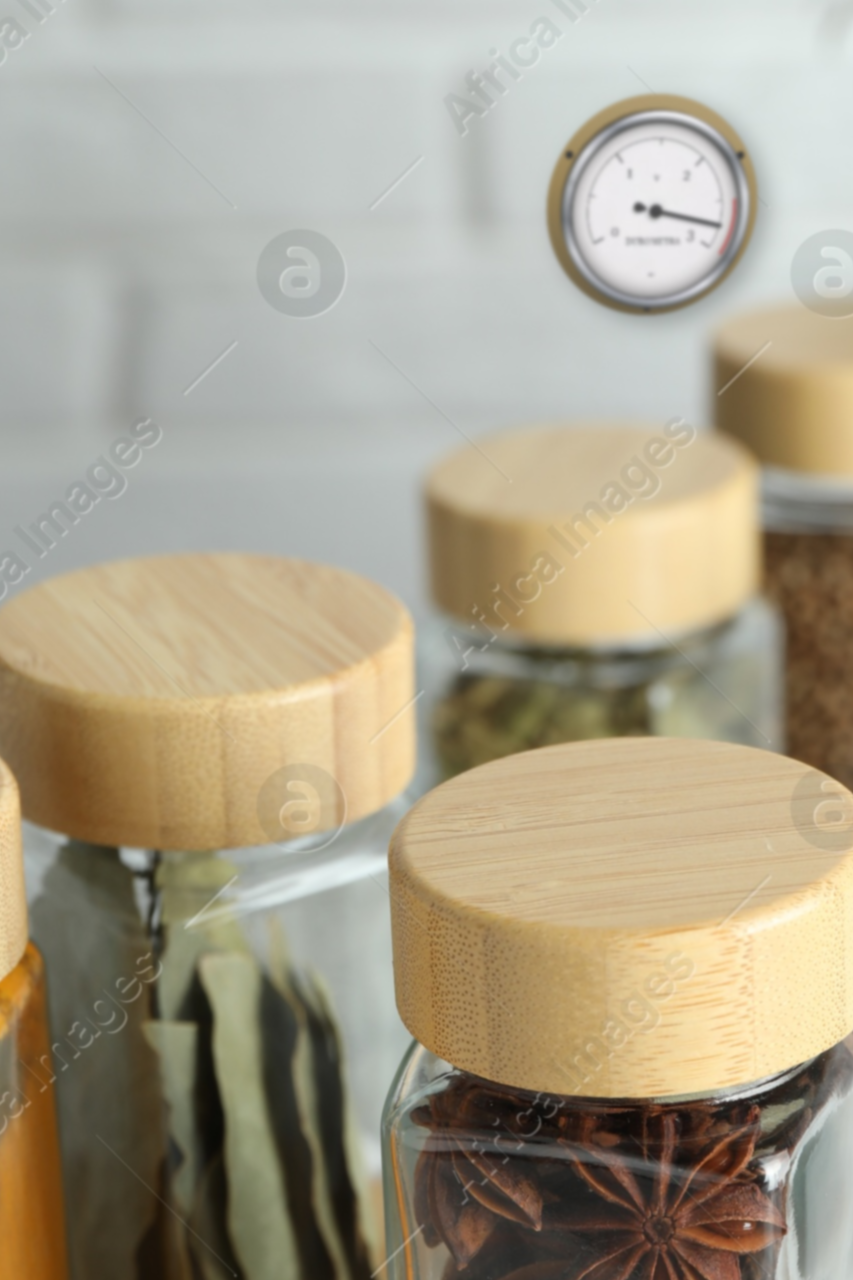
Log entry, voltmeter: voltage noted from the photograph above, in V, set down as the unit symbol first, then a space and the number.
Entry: V 2.75
